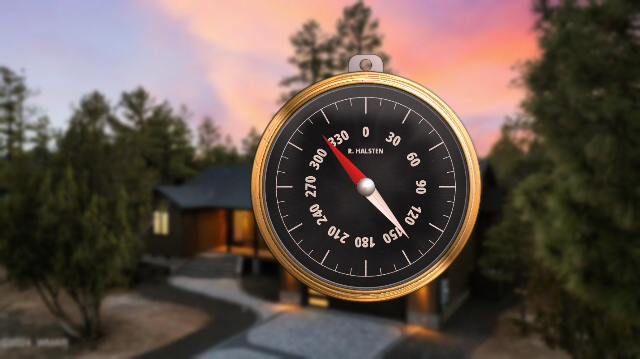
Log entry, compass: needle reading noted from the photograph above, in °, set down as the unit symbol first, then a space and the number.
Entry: ° 320
